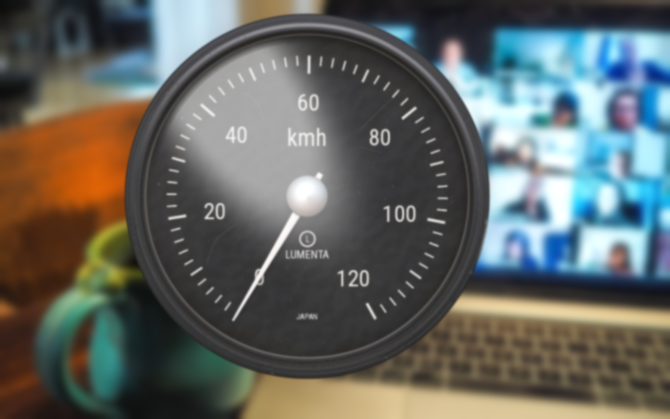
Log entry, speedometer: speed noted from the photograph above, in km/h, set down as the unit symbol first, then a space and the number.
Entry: km/h 0
